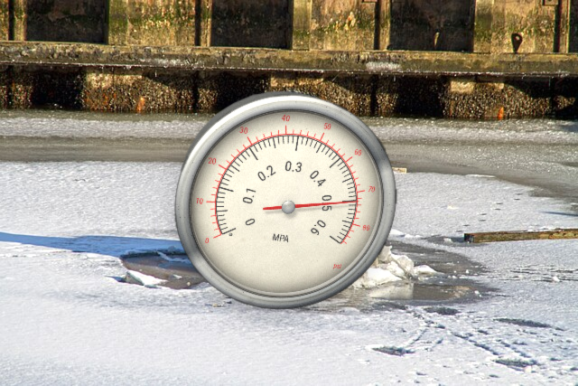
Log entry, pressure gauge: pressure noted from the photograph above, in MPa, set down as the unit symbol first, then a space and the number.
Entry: MPa 0.5
